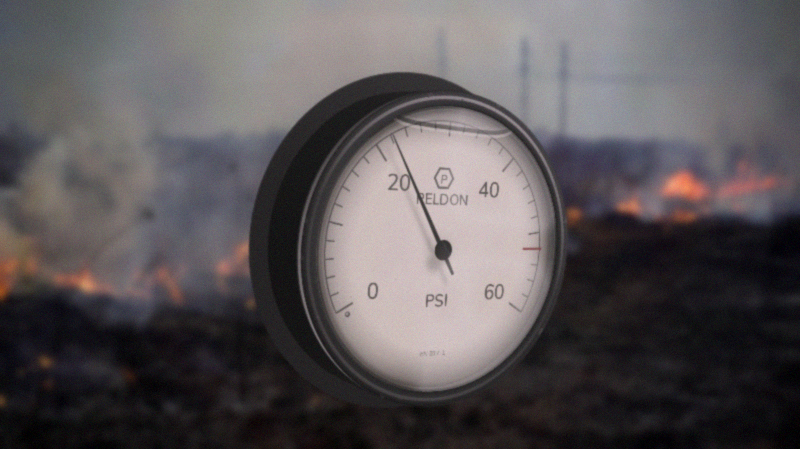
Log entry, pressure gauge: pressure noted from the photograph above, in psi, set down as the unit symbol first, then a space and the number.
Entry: psi 22
